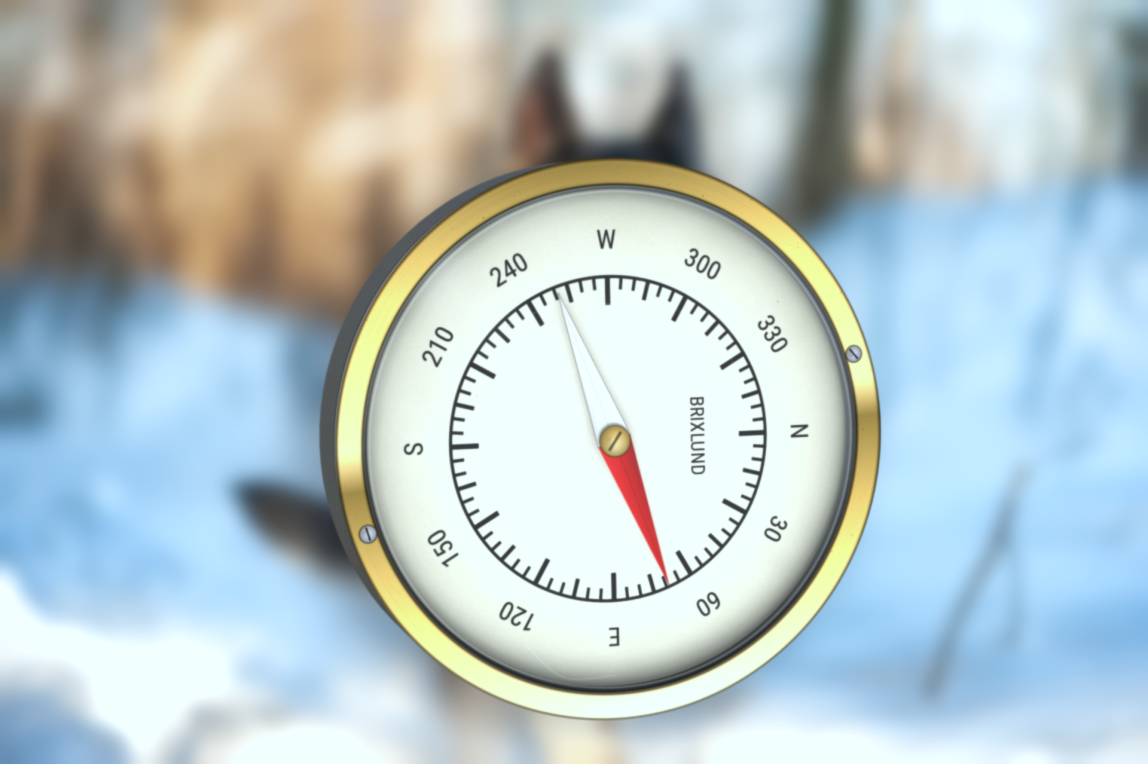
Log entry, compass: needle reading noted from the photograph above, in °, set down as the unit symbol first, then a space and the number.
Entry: ° 70
